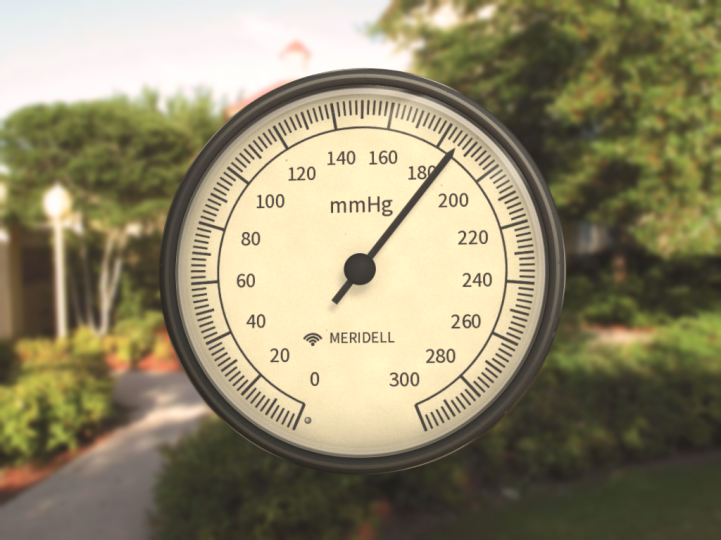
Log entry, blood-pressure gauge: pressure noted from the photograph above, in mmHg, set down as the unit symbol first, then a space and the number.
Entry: mmHg 186
